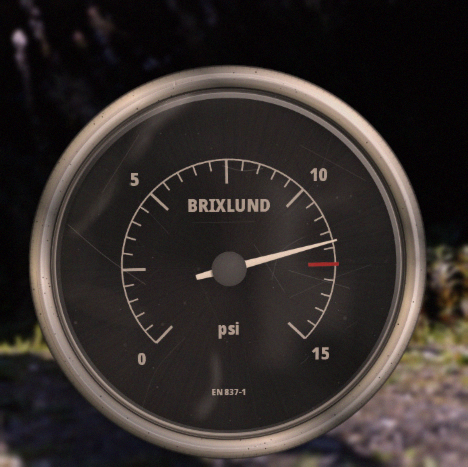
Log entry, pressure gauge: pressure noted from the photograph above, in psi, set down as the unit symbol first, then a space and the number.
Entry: psi 11.75
